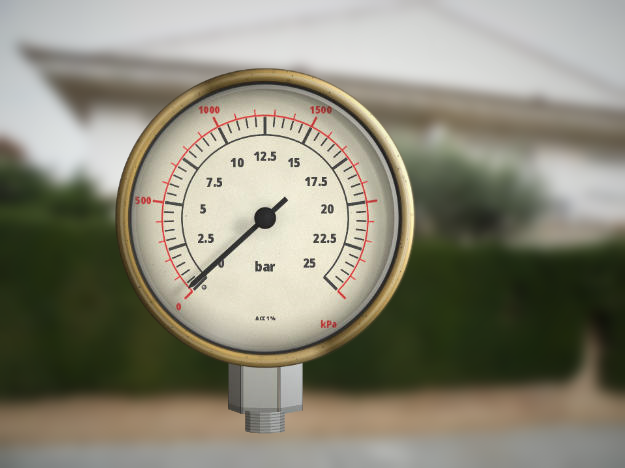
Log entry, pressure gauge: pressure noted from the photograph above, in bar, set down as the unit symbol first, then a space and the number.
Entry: bar 0.25
